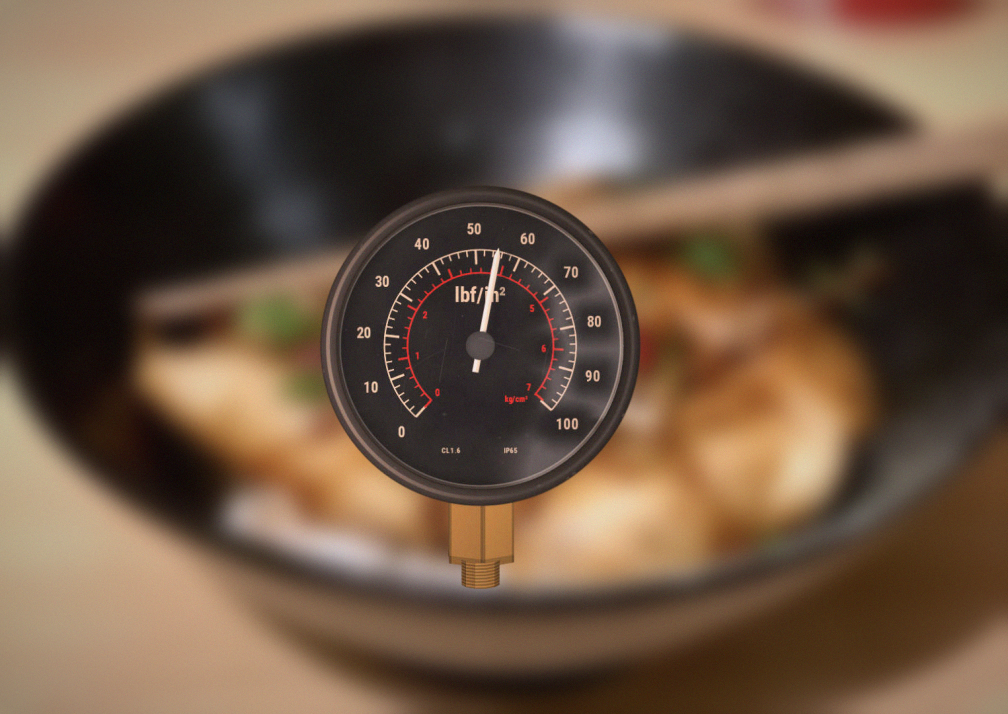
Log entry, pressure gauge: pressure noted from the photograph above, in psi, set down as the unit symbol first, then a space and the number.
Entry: psi 55
